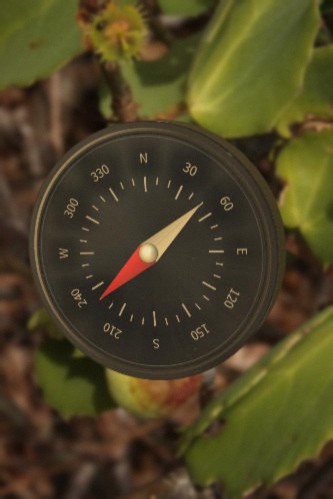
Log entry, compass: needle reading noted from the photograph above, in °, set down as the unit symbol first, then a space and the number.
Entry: ° 230
